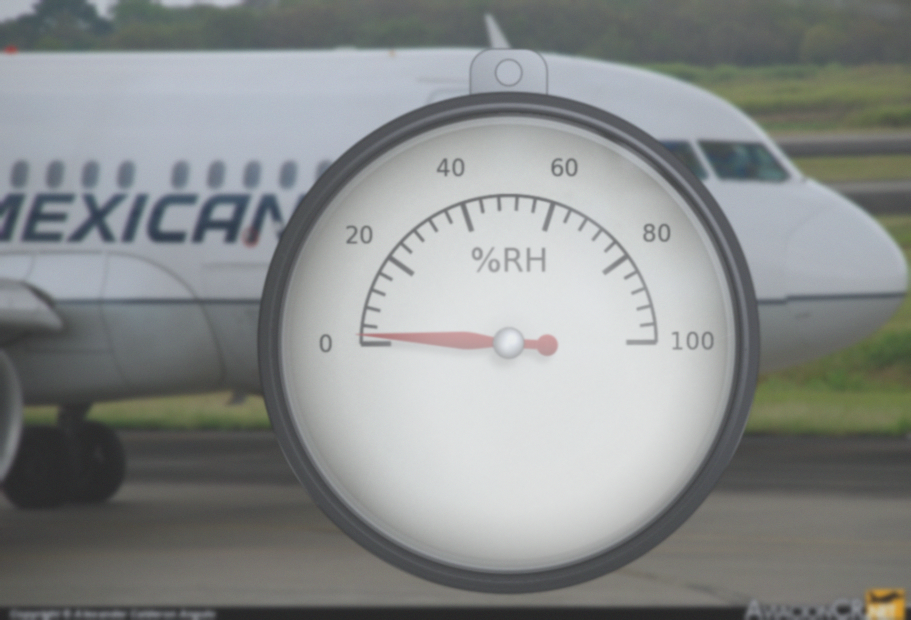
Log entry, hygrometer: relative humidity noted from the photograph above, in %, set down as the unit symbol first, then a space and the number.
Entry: % 2
